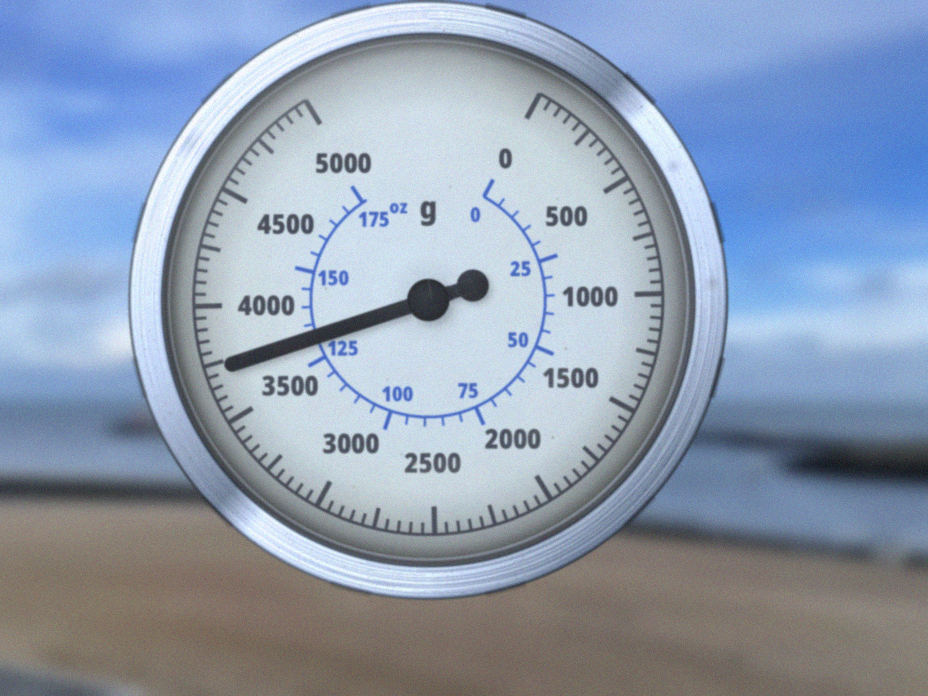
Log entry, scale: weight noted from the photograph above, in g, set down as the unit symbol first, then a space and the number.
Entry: g 3725
